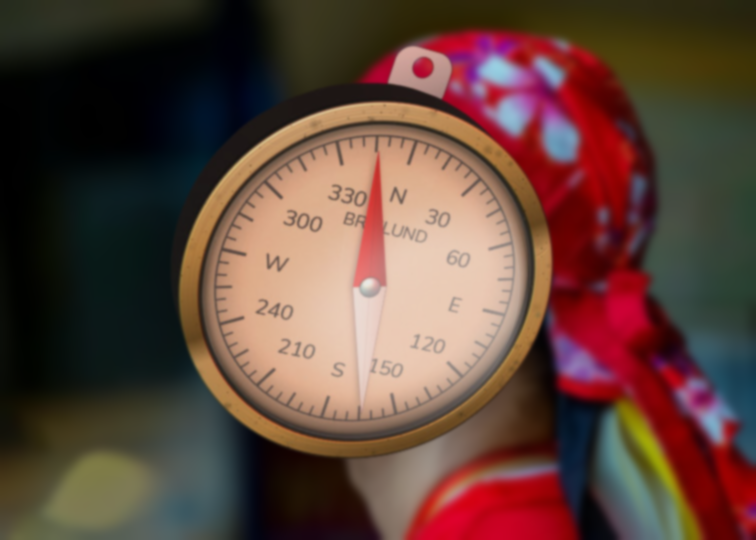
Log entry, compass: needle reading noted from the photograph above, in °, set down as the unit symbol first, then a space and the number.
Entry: ° 345
